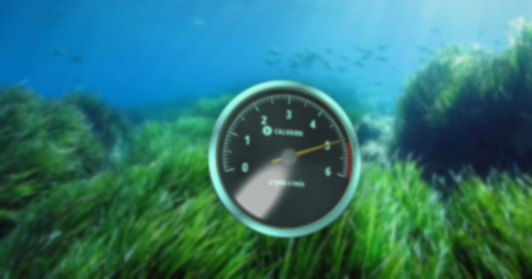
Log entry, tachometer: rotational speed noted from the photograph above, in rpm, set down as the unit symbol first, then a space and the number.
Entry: rpm 5000
